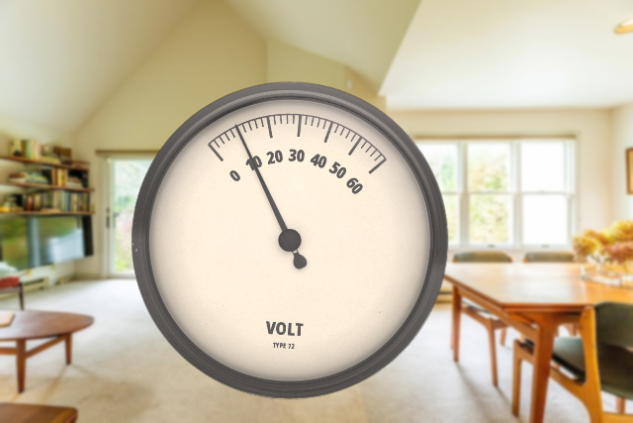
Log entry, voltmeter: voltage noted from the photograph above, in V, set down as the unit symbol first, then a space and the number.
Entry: V 10
